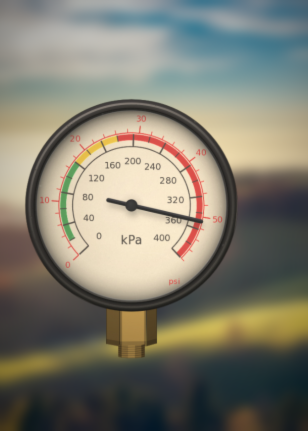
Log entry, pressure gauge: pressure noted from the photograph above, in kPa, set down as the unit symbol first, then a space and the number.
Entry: kPa 350
